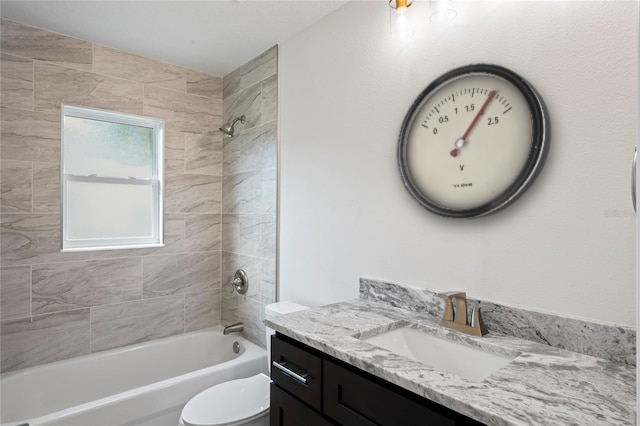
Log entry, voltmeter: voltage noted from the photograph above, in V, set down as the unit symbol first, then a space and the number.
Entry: V 2
